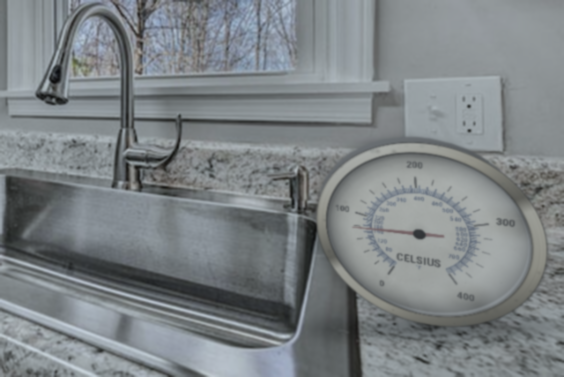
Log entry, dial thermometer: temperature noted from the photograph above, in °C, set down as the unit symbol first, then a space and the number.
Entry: °C 80
